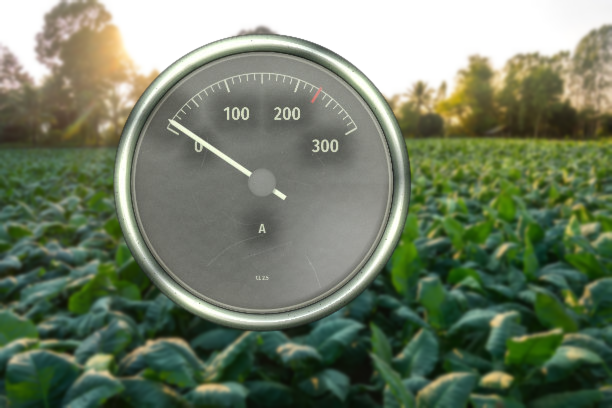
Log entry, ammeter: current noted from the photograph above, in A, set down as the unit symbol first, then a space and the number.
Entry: A 10
